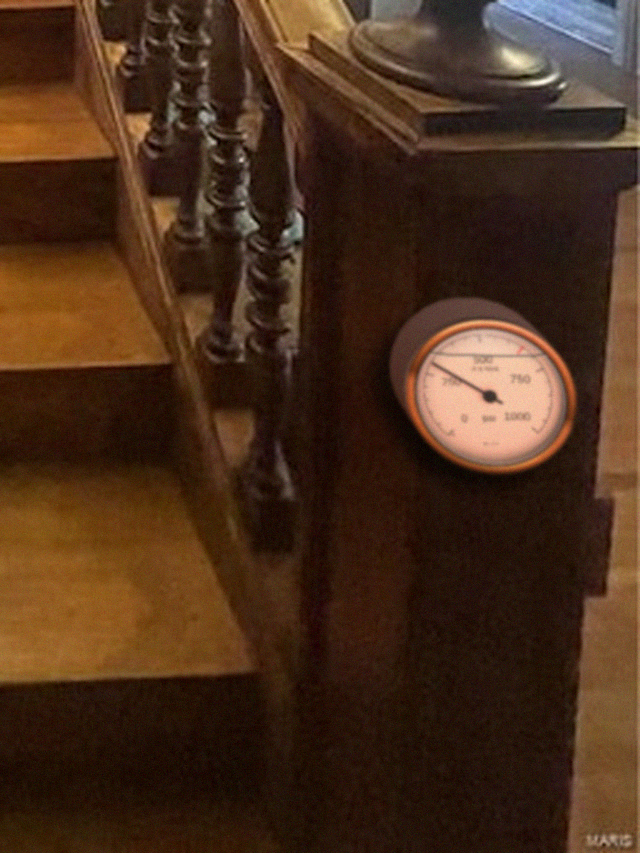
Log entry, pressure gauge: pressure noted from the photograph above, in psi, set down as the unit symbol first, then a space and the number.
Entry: psi 300
